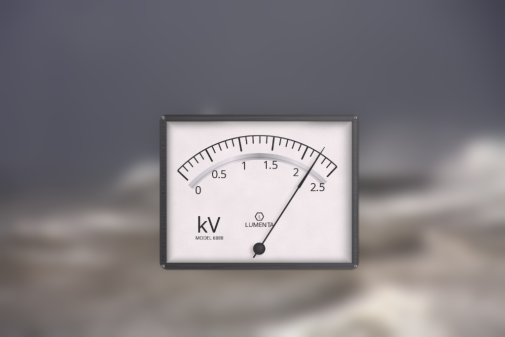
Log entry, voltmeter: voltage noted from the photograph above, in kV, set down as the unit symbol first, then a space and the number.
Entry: kV 2.2
